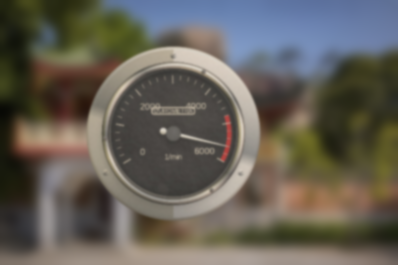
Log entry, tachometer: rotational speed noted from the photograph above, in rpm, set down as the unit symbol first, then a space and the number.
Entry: rpm 5600
